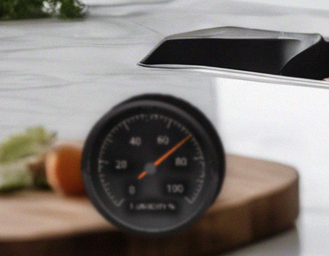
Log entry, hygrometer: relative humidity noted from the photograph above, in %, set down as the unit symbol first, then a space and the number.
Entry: % 70
